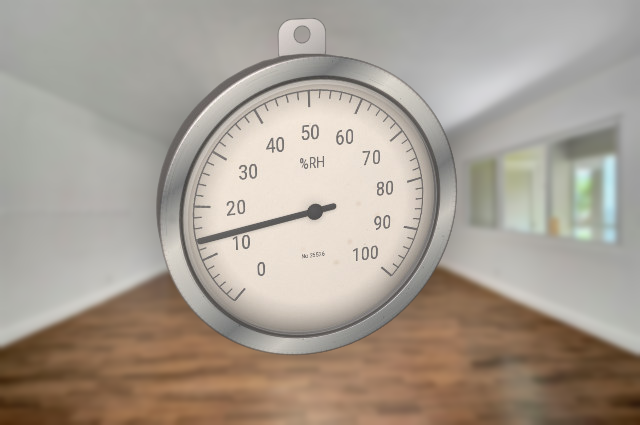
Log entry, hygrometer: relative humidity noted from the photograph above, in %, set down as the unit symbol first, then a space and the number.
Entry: % 14
